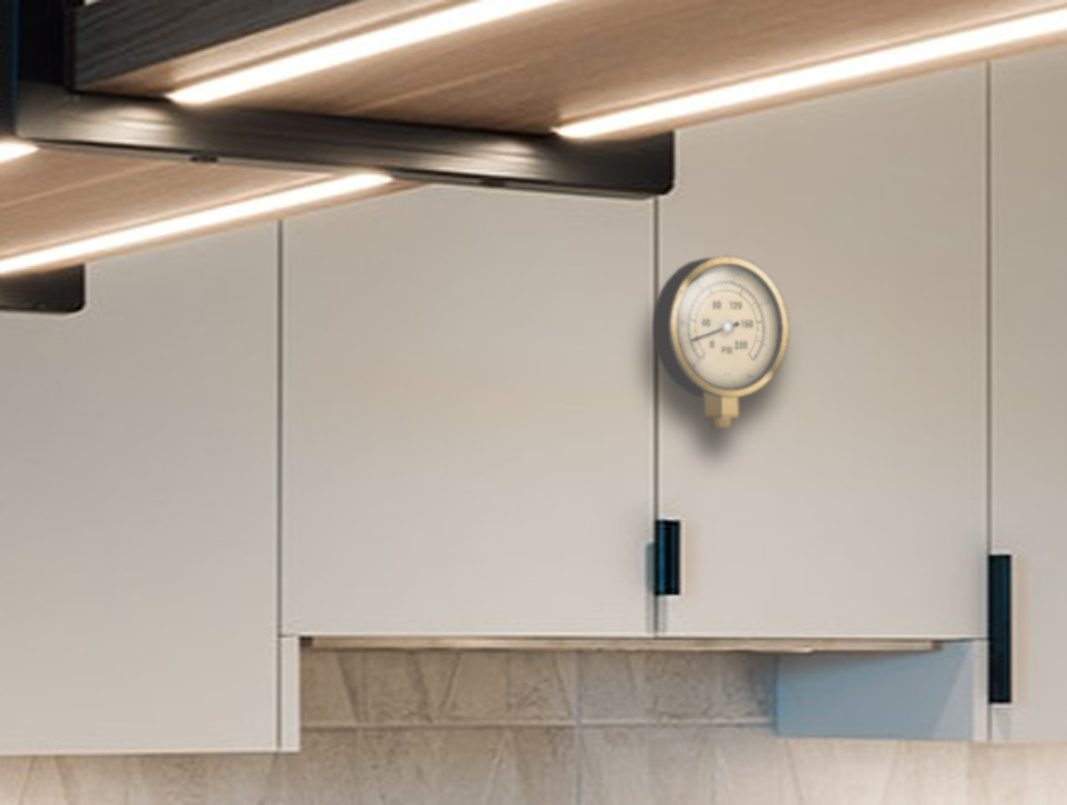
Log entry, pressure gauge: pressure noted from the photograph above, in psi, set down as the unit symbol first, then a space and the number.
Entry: psi 20
